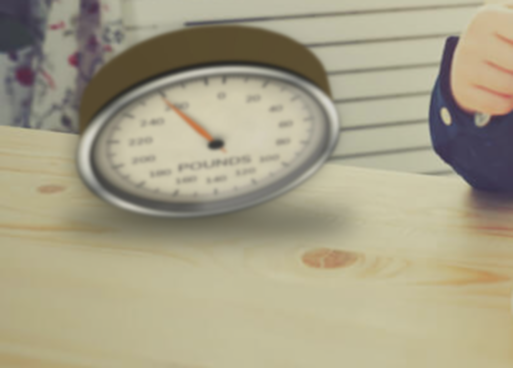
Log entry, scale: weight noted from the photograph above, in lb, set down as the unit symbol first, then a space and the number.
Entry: lb 260
